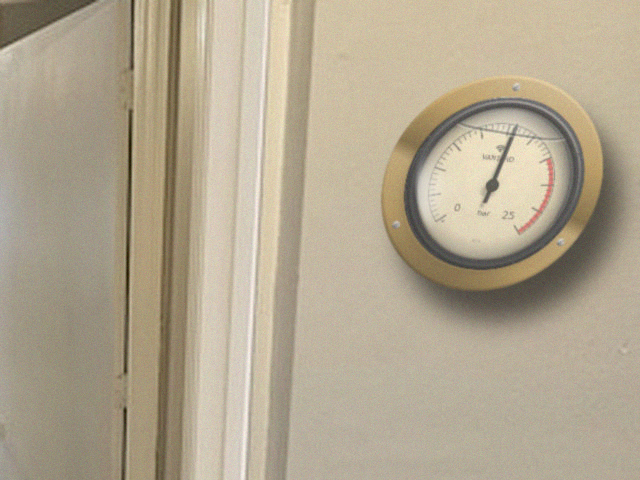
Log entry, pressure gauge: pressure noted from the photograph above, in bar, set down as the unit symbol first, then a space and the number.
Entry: bar 13
